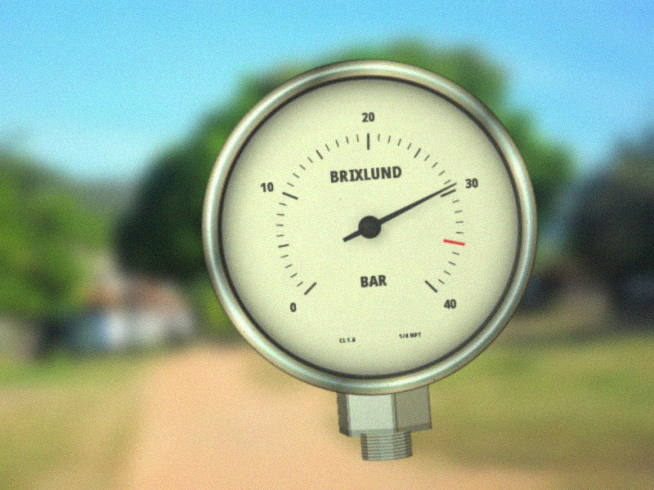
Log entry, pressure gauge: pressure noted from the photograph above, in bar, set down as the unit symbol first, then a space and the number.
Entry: bar 29.5
